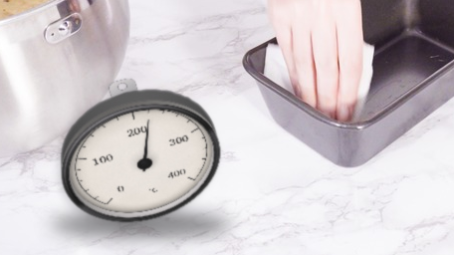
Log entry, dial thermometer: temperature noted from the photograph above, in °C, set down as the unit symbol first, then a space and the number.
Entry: °C 220
